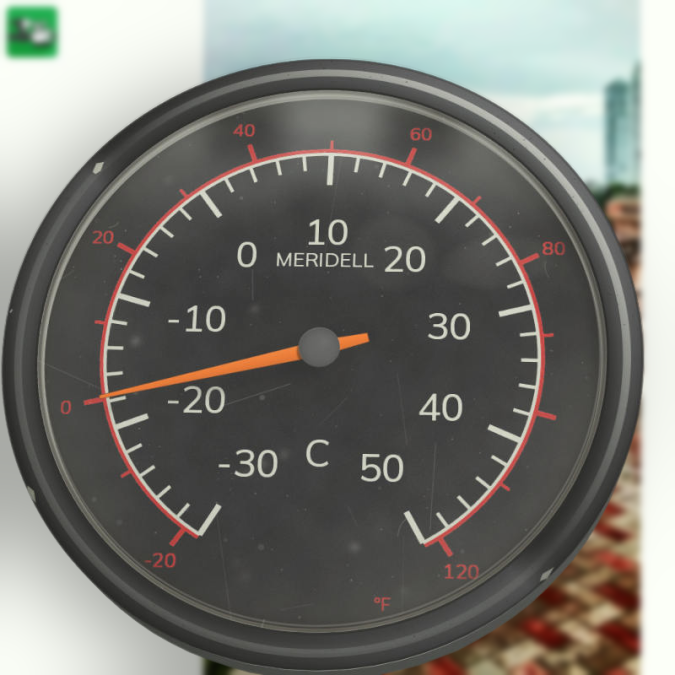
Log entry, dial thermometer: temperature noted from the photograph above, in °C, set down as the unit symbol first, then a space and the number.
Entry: °C -18
